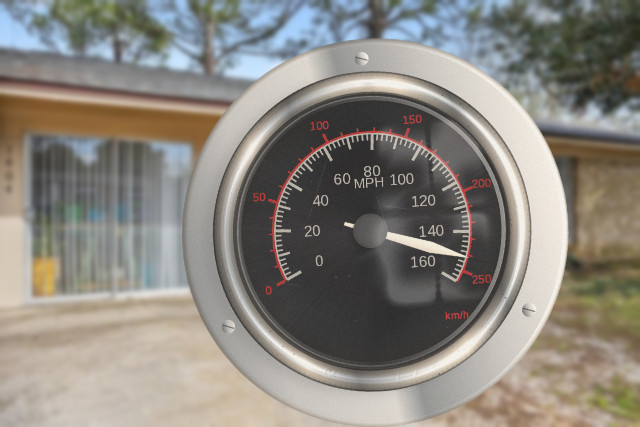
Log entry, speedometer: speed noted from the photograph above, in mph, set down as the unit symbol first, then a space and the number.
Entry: mph 150
